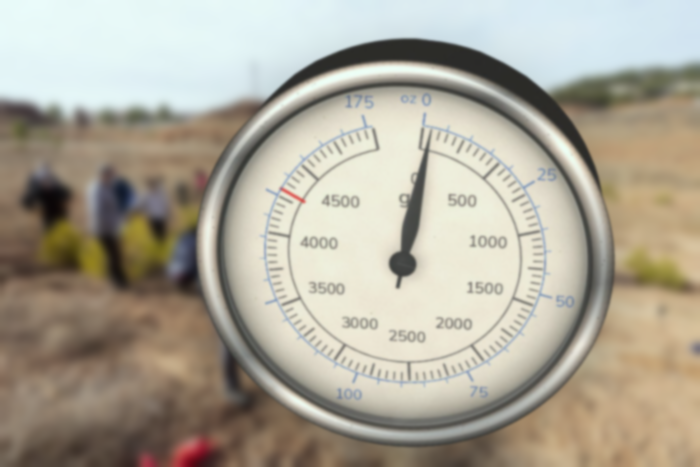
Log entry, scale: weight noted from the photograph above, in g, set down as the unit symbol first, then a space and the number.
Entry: g 50
